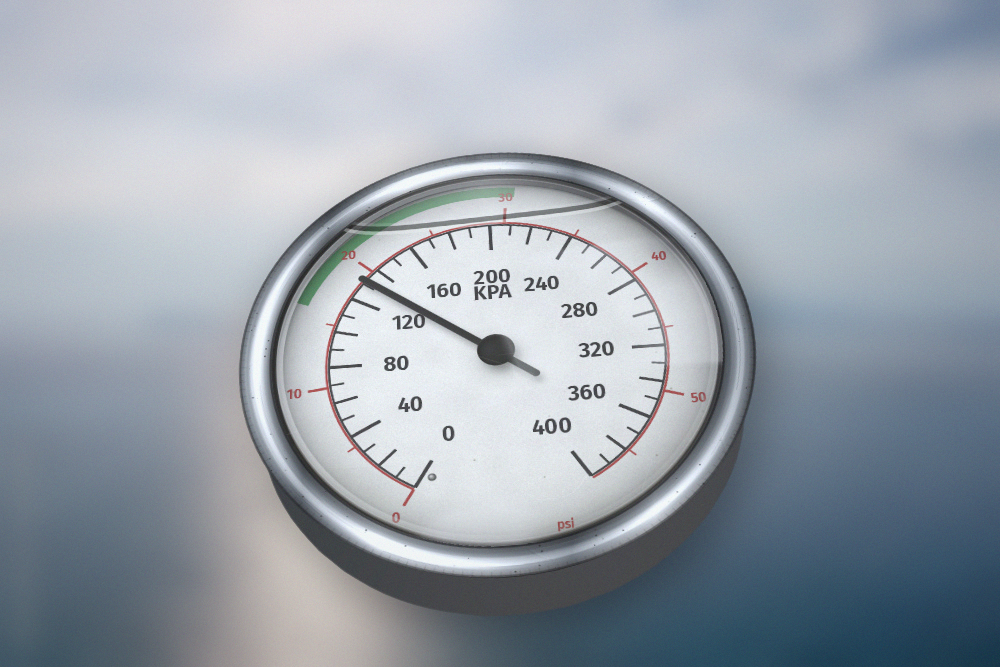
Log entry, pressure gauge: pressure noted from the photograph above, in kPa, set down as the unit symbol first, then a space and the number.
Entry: kPa 130
